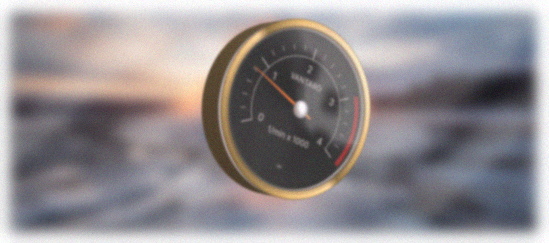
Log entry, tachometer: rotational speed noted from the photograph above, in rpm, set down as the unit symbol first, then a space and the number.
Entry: rpm 800
